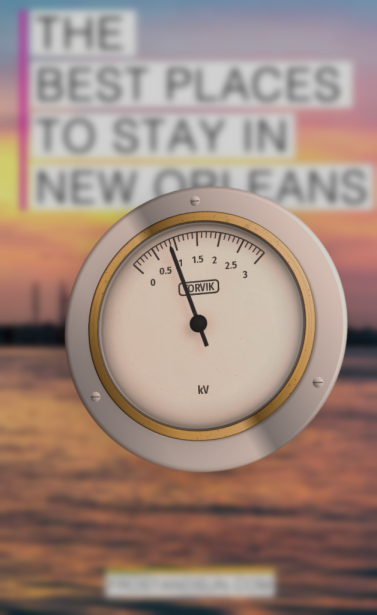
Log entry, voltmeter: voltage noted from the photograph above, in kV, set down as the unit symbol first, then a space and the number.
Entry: kV 0.9
